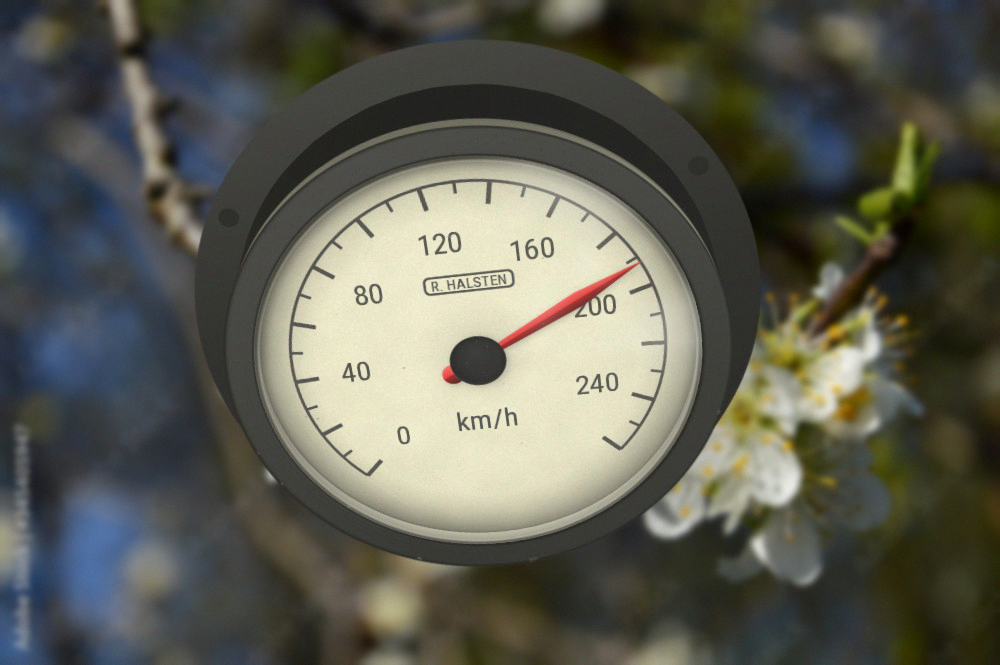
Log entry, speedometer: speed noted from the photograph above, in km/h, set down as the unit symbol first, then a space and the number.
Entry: km/h 190
